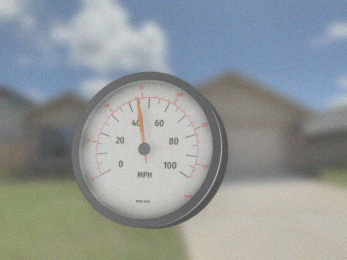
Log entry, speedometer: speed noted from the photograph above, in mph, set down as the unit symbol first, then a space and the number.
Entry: mph 45
